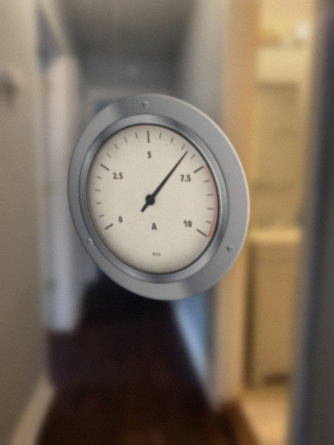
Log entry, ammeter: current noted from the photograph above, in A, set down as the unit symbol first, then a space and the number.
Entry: A 6.75
